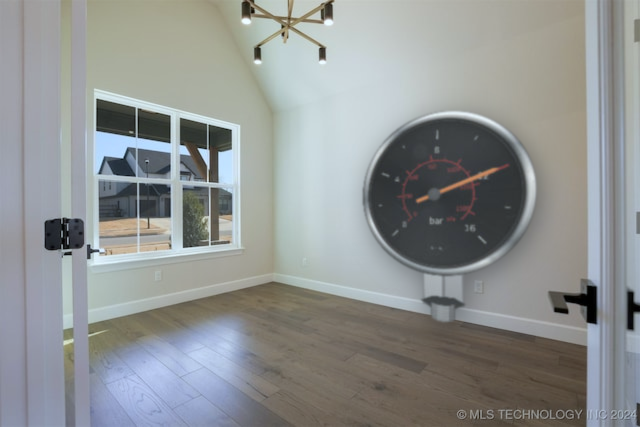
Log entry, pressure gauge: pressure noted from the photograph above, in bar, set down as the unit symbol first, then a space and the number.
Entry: bar 12
